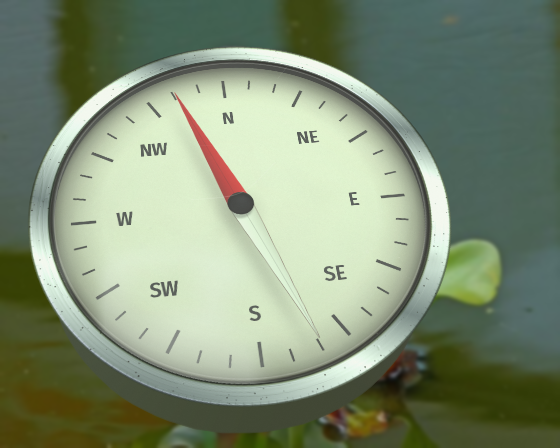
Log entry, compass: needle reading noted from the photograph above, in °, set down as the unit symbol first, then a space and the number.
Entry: ° 340
